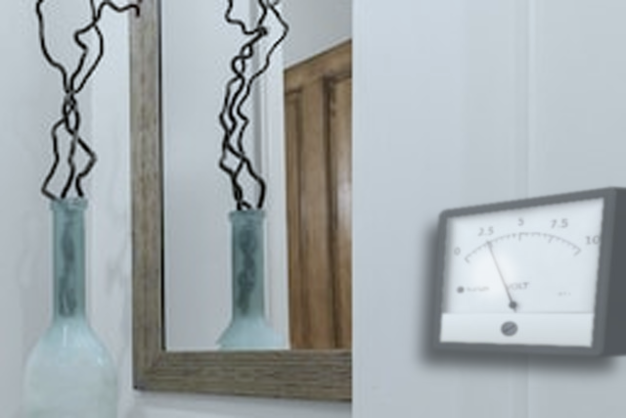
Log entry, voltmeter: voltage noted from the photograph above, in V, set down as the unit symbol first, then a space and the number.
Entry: V 2.5
